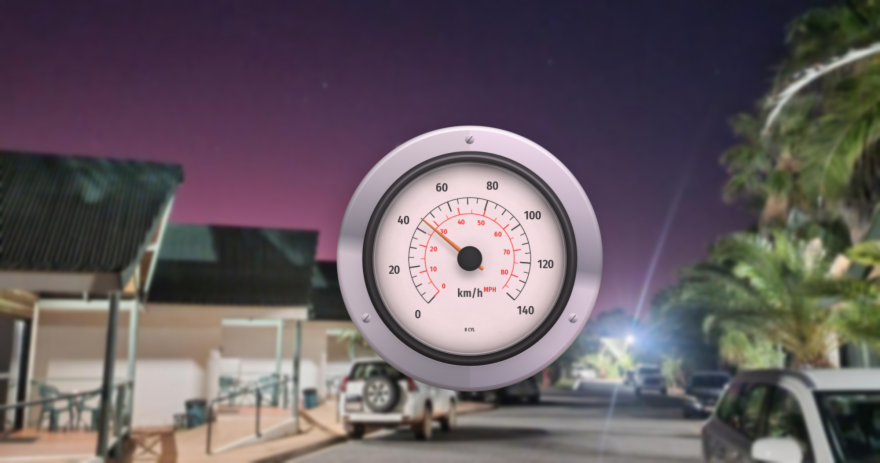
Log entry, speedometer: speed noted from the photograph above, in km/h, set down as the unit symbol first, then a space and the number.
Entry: km/h 45
